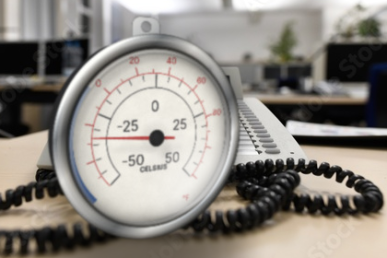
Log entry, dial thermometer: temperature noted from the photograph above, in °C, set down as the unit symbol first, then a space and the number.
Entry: °C -32.5
